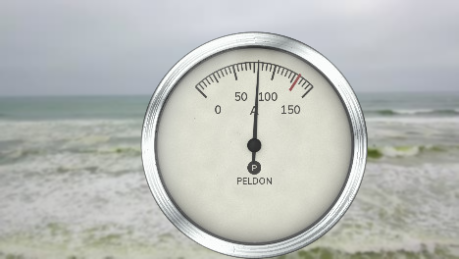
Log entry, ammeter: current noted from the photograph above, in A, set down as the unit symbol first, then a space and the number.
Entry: A 80
